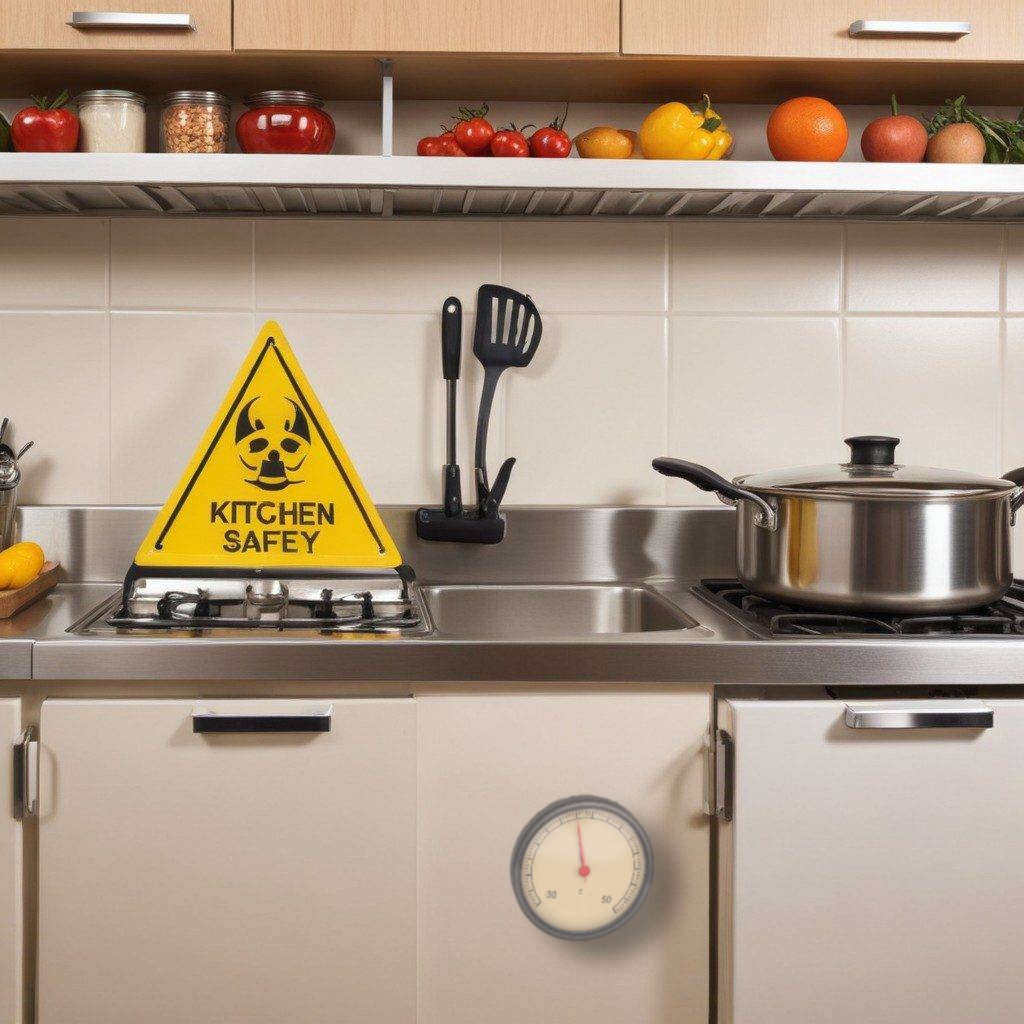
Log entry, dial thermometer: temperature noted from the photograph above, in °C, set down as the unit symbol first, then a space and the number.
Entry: °C 5
